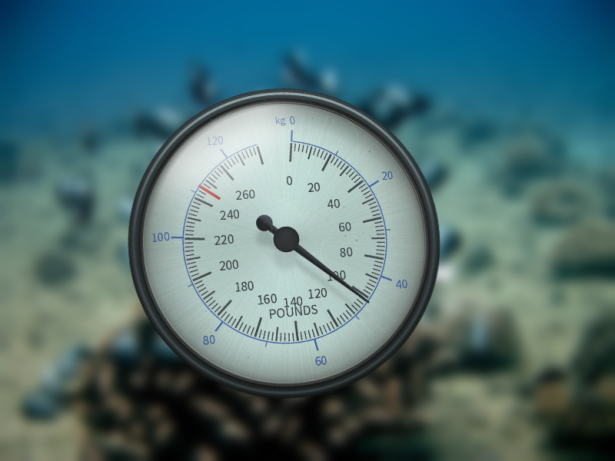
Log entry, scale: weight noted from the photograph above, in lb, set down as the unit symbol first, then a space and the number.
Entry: lb 102
